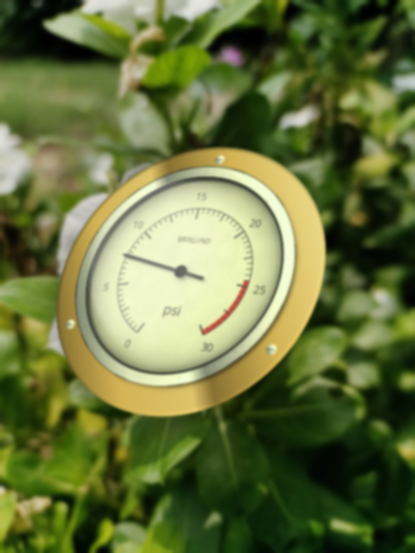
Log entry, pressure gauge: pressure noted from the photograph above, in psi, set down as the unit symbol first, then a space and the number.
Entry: psi 7.5
